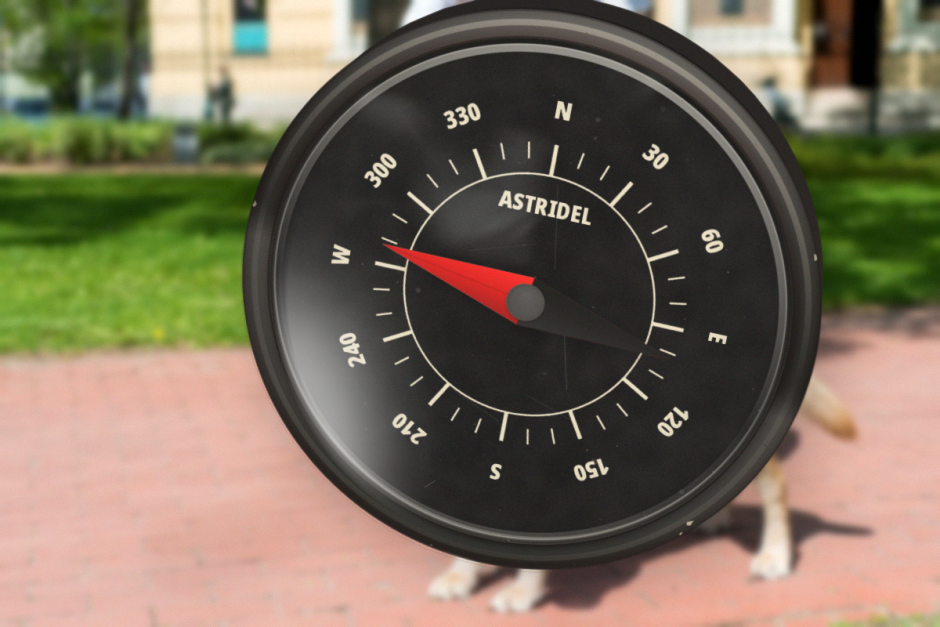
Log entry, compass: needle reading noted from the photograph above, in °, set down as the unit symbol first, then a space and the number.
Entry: ° 280
